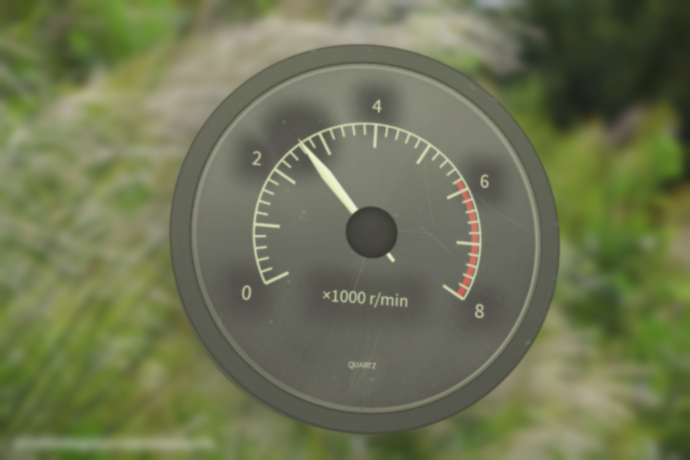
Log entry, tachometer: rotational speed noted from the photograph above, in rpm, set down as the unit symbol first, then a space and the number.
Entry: rpm 2600
